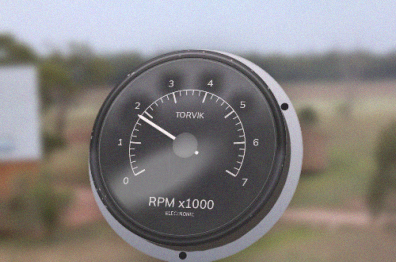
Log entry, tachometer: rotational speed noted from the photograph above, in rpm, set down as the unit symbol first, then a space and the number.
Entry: rpm 1800
